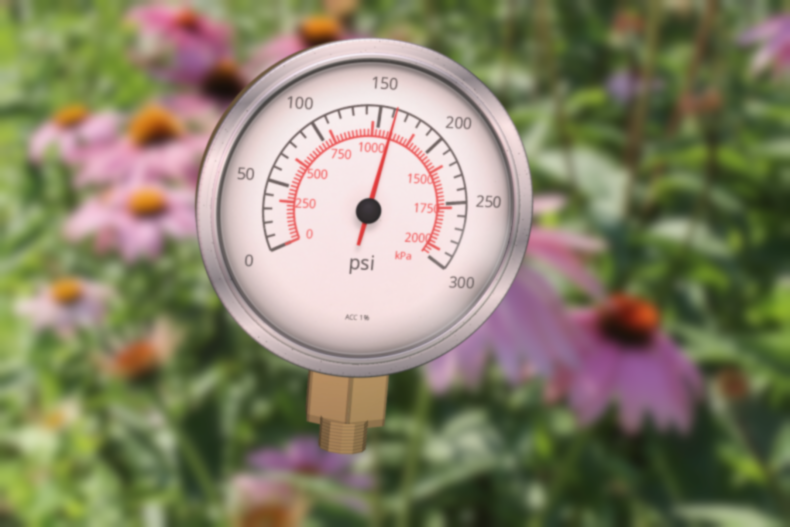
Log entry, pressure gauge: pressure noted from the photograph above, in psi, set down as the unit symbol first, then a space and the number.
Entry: psi 160
